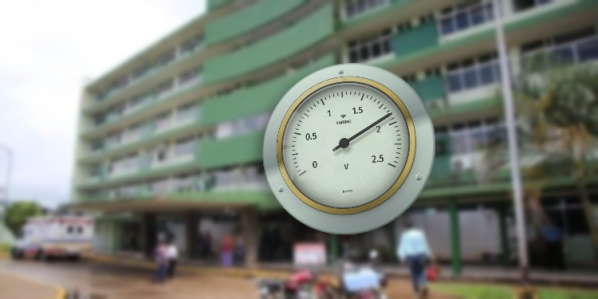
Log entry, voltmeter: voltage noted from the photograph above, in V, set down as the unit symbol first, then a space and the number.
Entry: V 1.9
